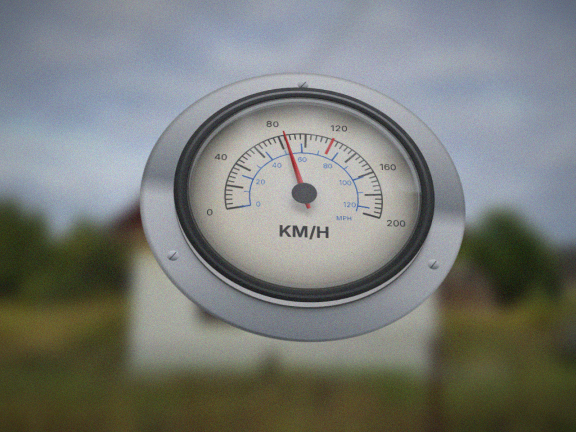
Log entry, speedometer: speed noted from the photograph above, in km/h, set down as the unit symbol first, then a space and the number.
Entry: km/h 84
